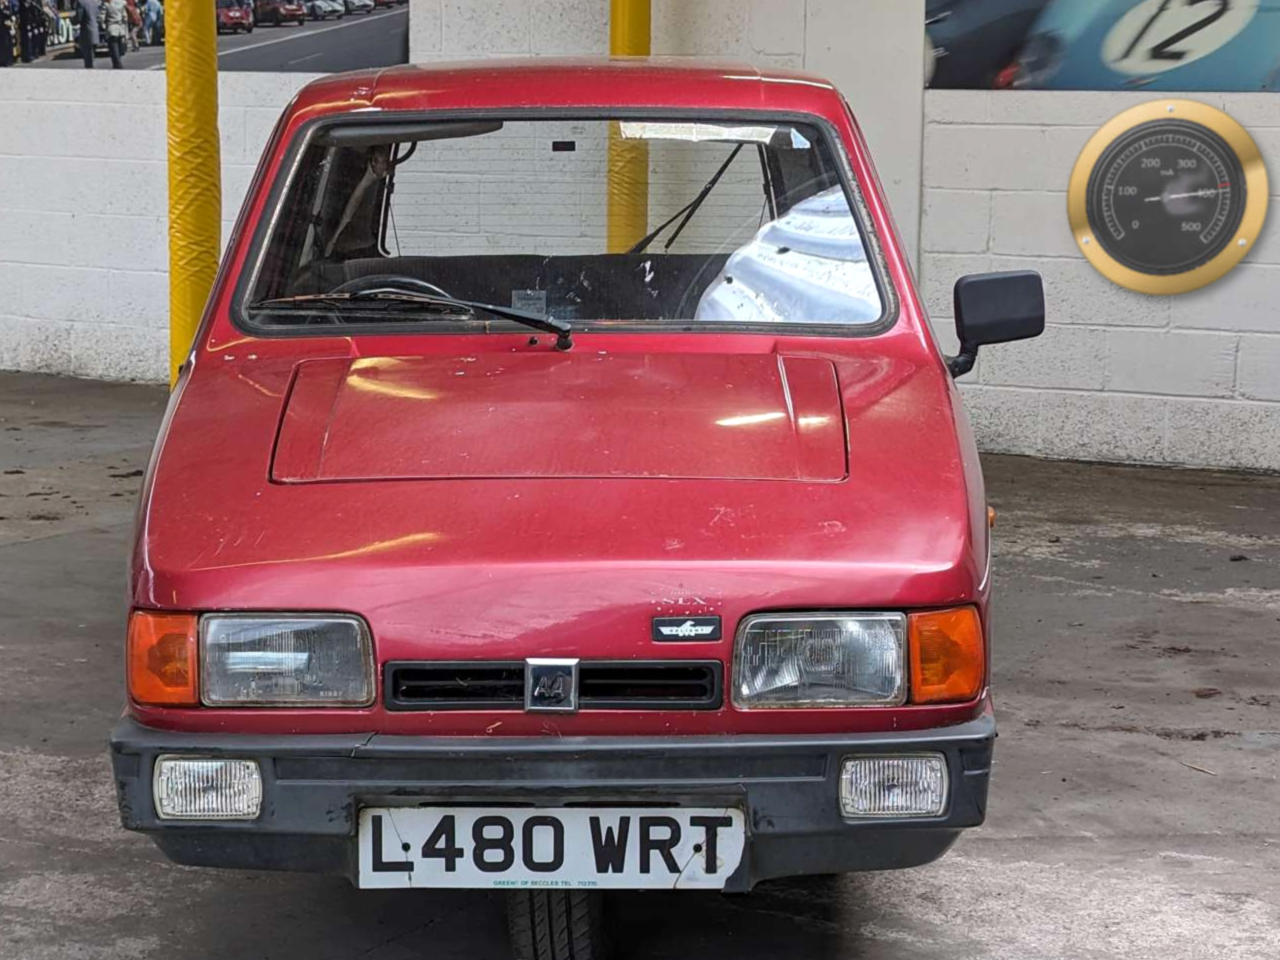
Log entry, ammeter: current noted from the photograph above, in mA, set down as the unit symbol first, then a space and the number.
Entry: mA 400
